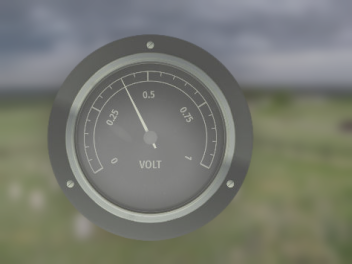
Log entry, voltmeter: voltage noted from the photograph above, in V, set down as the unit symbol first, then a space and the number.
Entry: V 0.4
